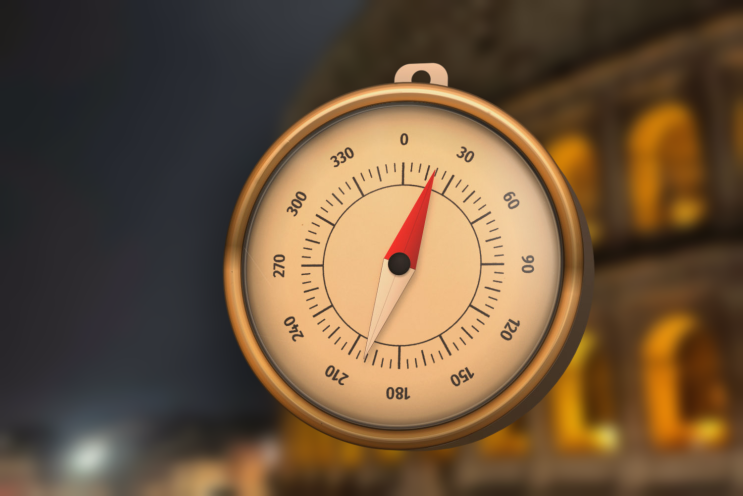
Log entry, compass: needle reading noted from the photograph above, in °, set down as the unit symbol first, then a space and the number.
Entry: ° 20
